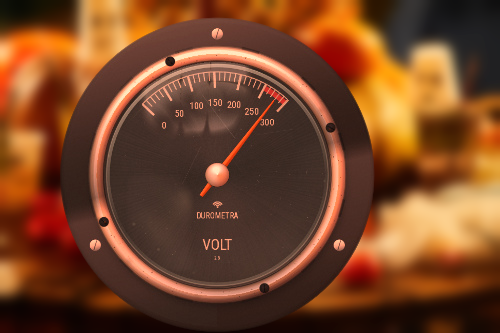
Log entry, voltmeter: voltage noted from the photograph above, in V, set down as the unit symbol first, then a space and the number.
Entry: V 280
